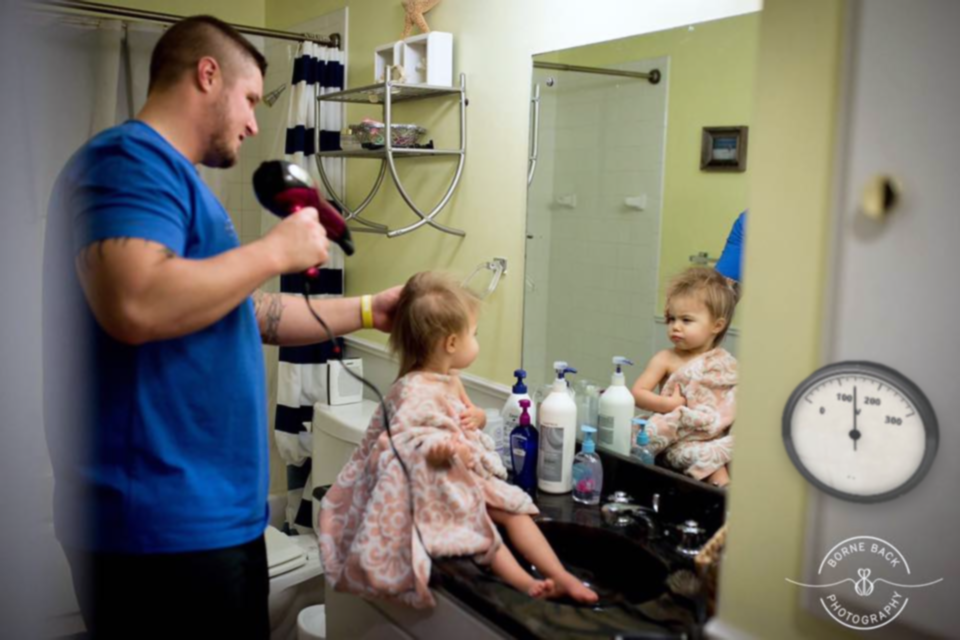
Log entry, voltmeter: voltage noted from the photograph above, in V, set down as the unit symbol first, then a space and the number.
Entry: V 140
